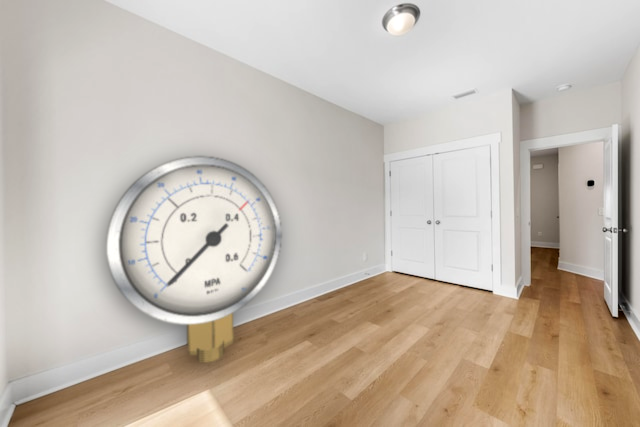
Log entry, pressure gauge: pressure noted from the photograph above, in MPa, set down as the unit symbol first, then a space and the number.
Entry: MPa 0
